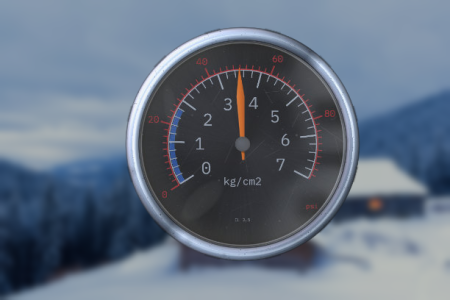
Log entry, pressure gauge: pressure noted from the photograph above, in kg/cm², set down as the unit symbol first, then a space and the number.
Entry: kg/cm² 3.5
